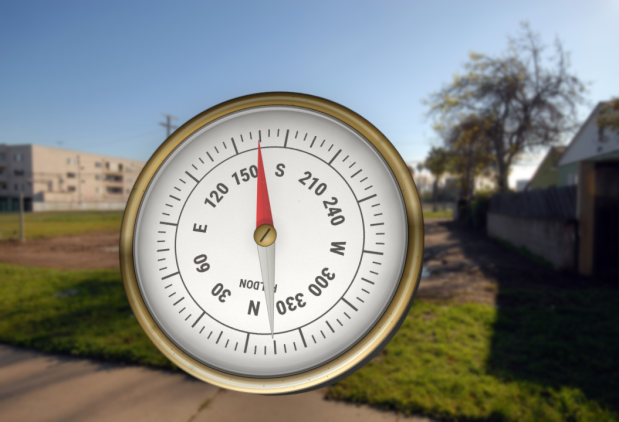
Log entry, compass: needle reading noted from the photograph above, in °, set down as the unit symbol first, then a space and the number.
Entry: ° 165
